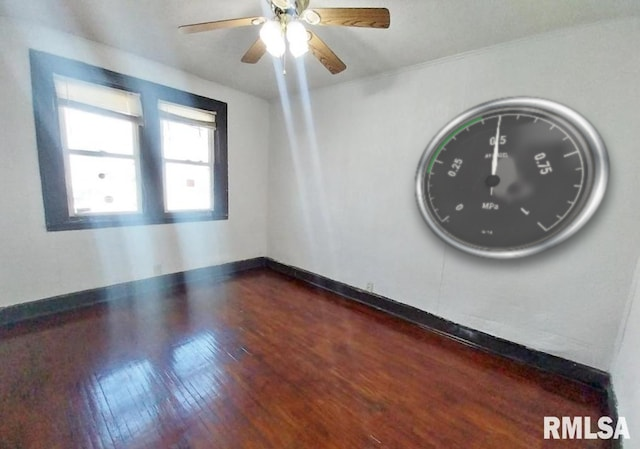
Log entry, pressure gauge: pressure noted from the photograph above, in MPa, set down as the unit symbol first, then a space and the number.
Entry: MPa 0.5
